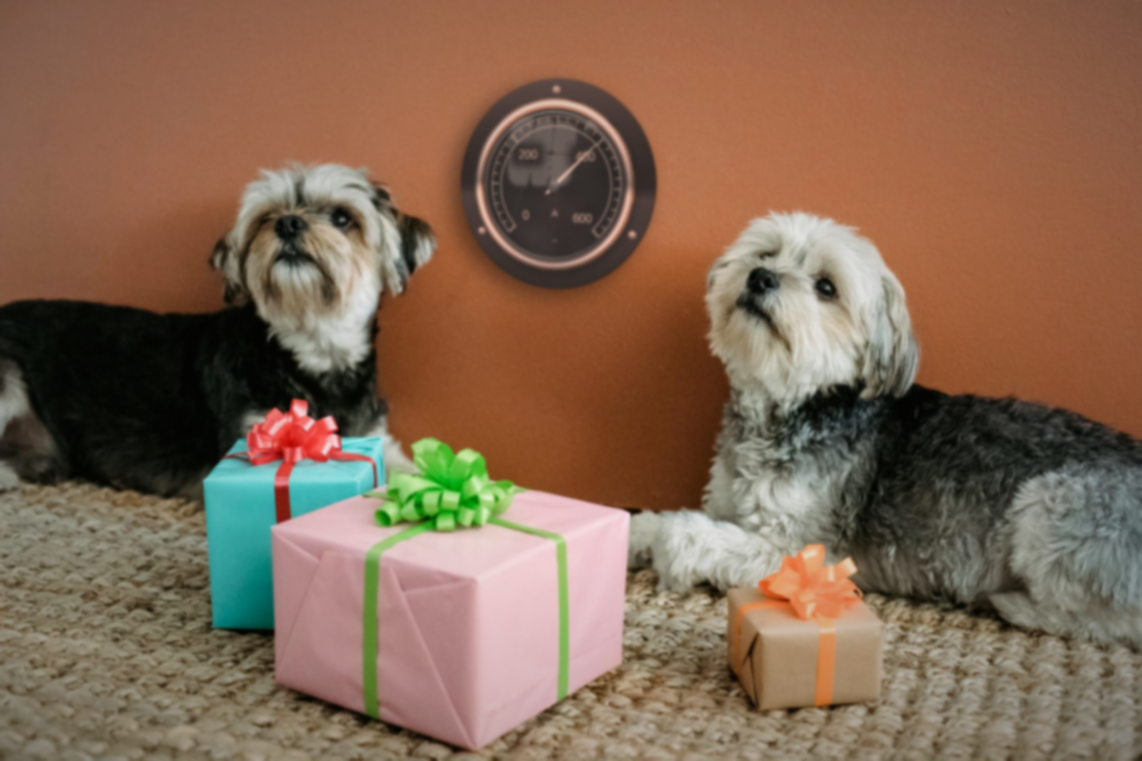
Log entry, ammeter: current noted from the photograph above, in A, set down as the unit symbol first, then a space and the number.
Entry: A 400
